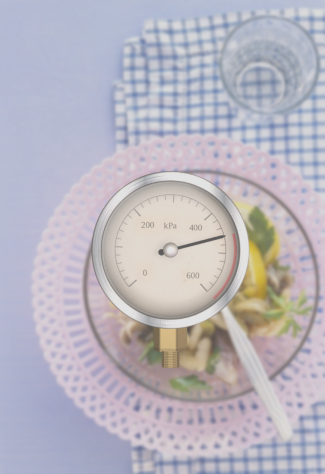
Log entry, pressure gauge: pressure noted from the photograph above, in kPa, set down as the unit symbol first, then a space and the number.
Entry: kPa 460
